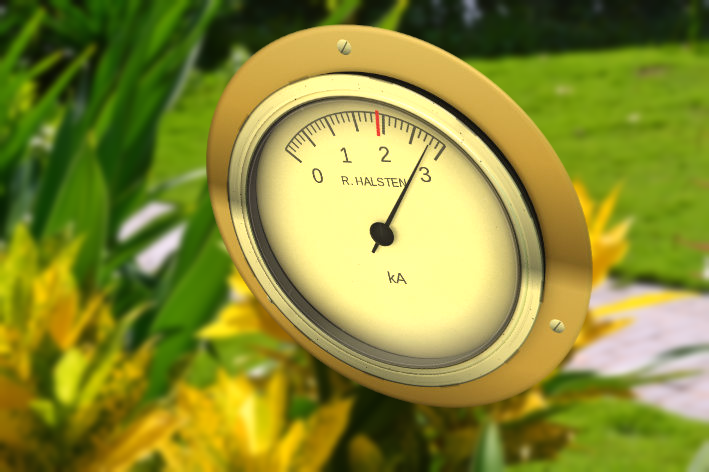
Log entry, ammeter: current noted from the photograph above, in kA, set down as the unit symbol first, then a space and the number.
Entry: kA 2.8
